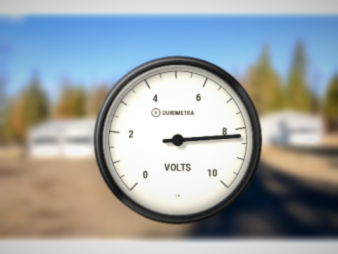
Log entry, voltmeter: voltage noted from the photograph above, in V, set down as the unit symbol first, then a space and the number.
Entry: V 8.25
